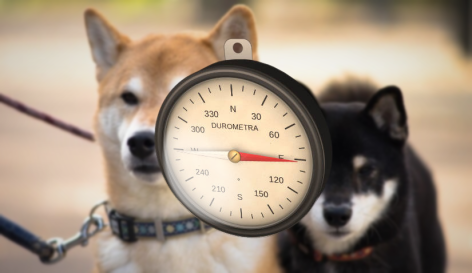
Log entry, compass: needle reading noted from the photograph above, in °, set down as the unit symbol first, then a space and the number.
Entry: ° 90
